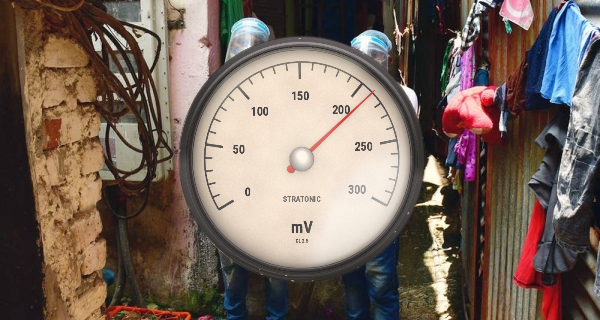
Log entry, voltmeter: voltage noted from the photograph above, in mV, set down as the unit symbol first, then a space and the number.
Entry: mV 210
